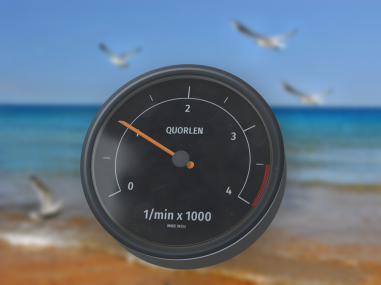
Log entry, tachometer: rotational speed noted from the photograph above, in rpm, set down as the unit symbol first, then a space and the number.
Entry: rpm 1000
